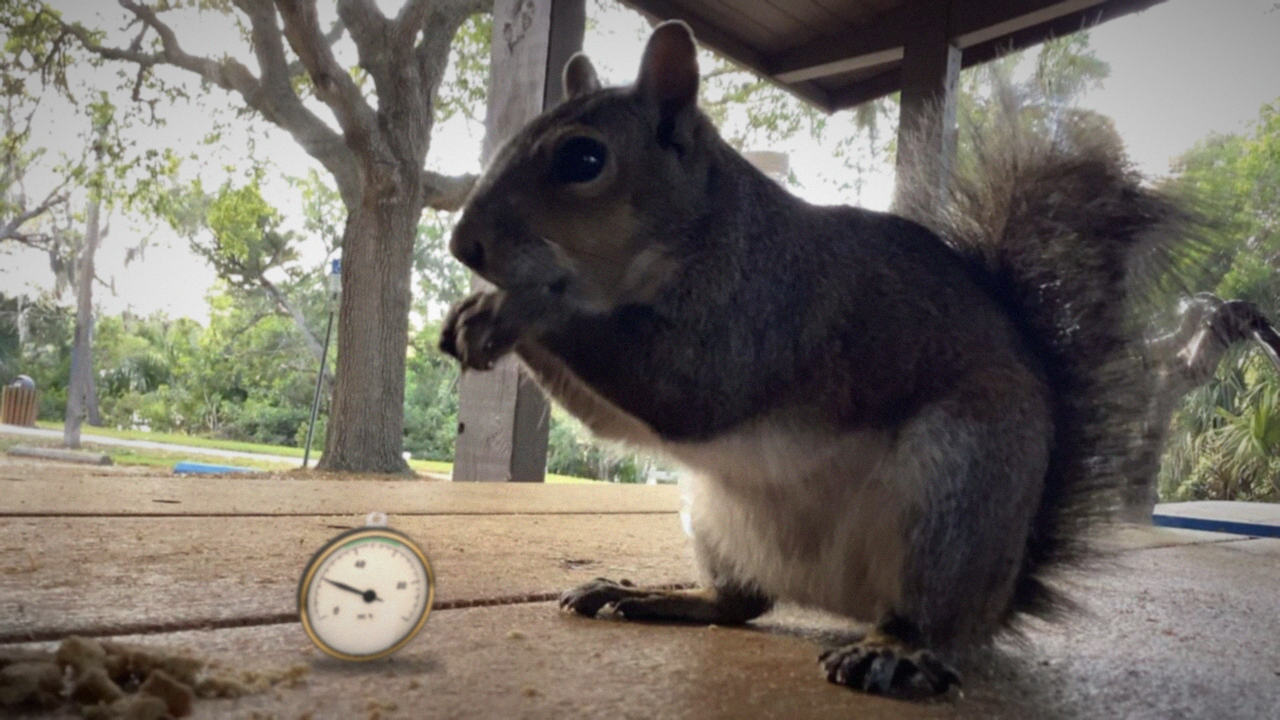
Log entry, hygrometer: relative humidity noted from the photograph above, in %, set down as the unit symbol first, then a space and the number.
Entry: % 20
